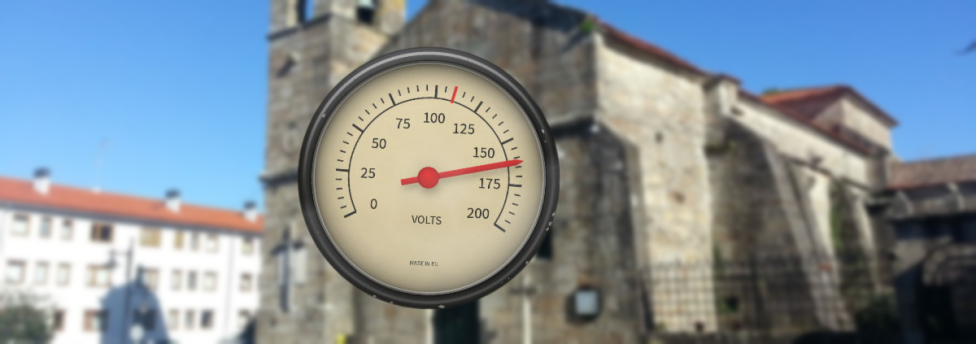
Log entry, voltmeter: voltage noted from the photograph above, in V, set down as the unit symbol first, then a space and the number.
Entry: V 162.5
